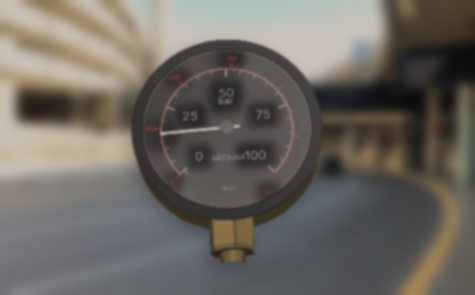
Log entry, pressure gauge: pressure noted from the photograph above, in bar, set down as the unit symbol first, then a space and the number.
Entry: bar 15
